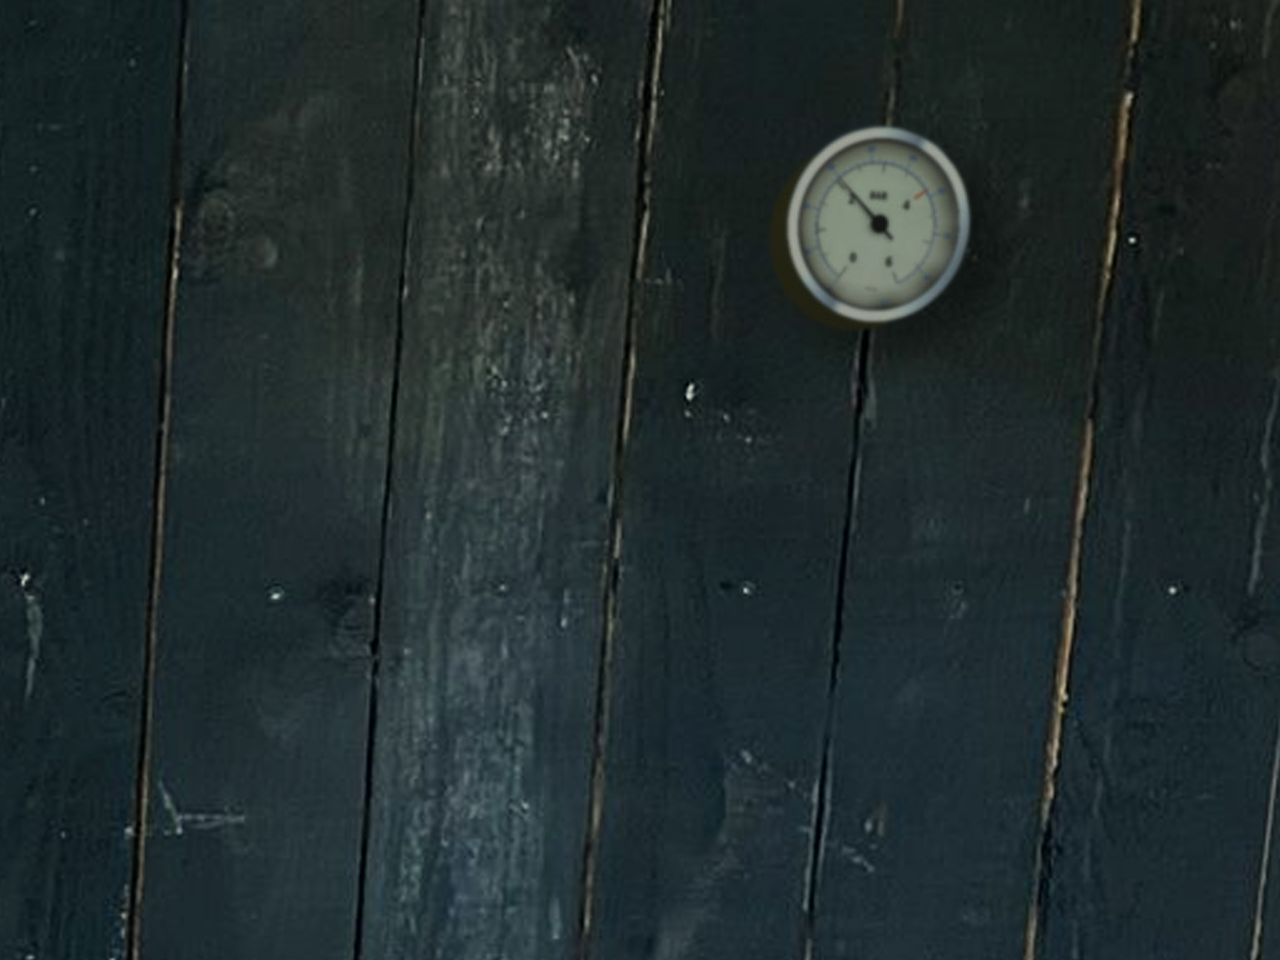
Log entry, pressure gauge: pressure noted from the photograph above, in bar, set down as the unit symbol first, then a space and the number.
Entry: bar 2
